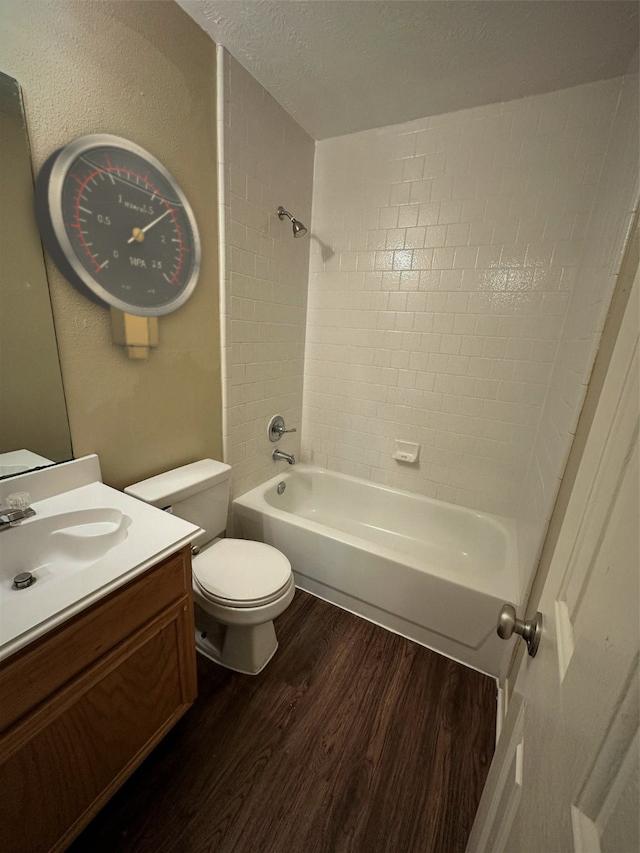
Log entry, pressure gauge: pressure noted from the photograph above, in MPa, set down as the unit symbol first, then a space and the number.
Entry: MPa 1.7
